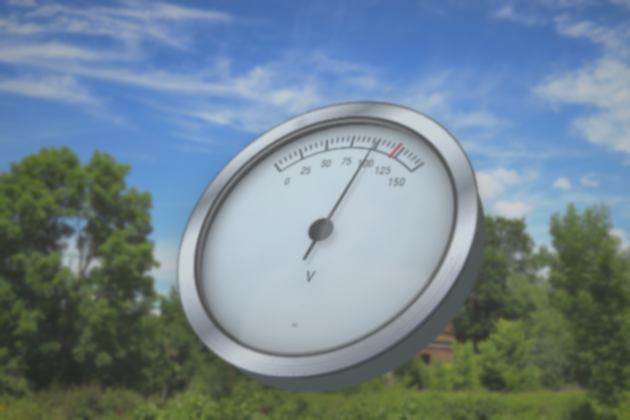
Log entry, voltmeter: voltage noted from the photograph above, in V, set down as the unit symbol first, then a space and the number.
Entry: V 100
